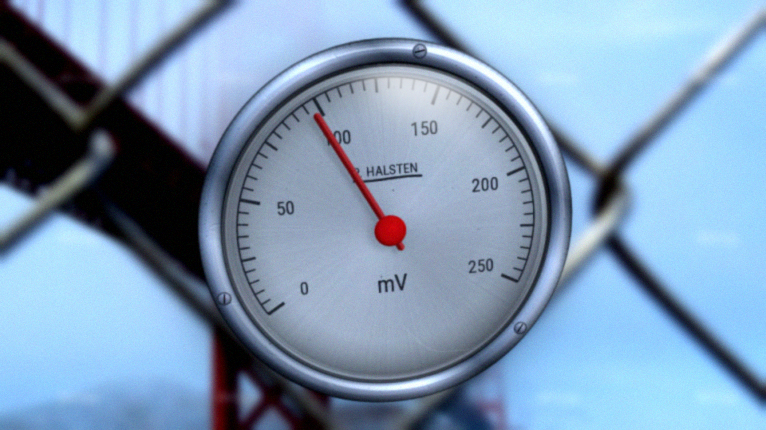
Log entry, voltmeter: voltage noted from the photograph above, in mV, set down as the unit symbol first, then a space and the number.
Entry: mV 97.5
